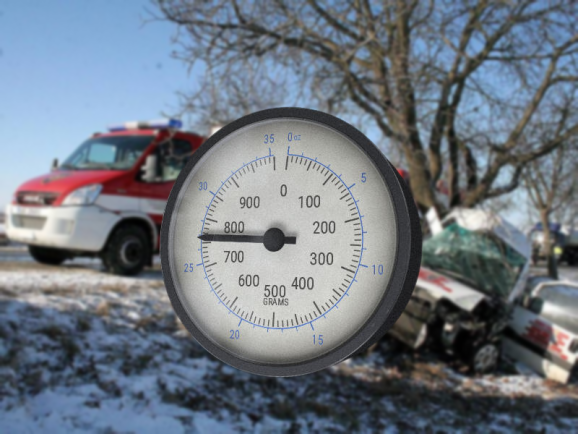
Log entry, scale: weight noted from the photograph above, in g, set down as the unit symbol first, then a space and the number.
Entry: g 760
